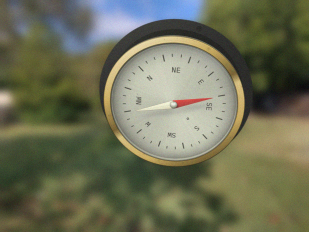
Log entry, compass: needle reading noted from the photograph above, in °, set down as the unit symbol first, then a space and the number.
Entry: ° 120
